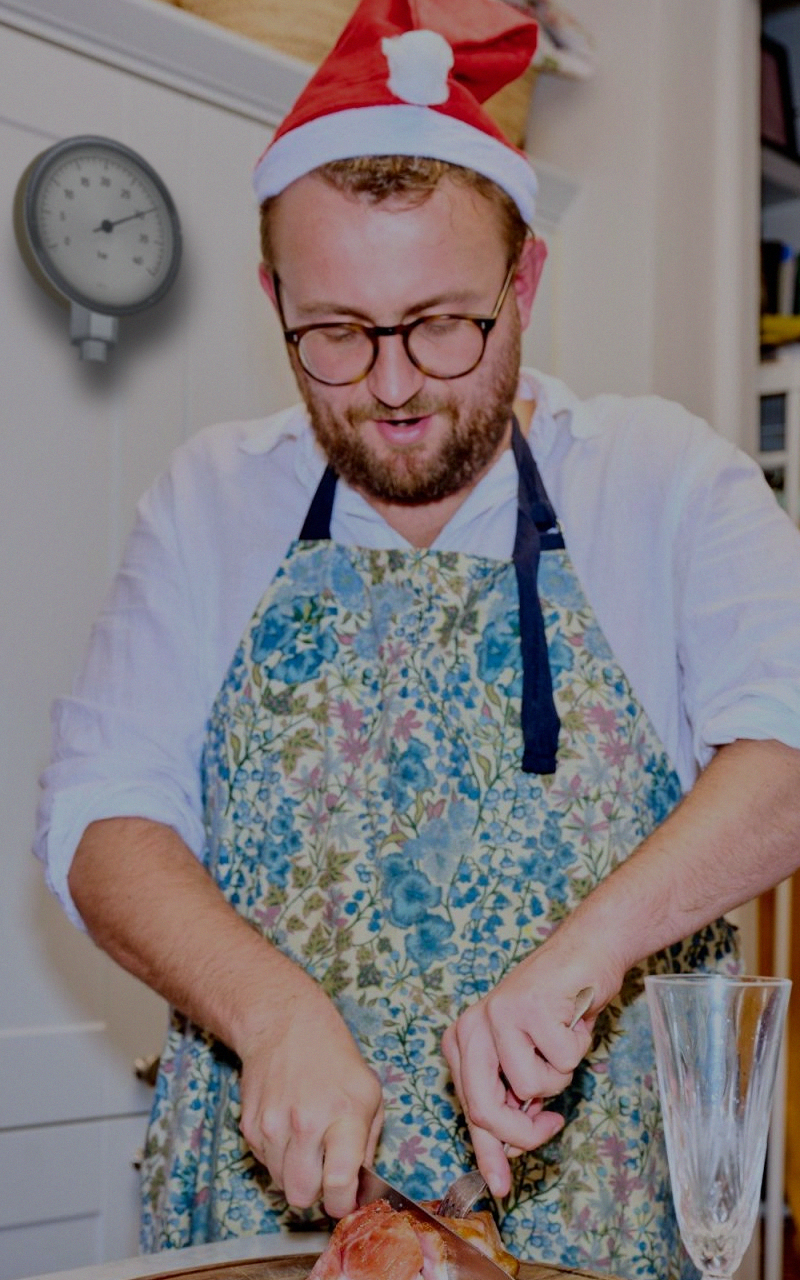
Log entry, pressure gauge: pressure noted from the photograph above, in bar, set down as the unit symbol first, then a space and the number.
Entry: bar 30
